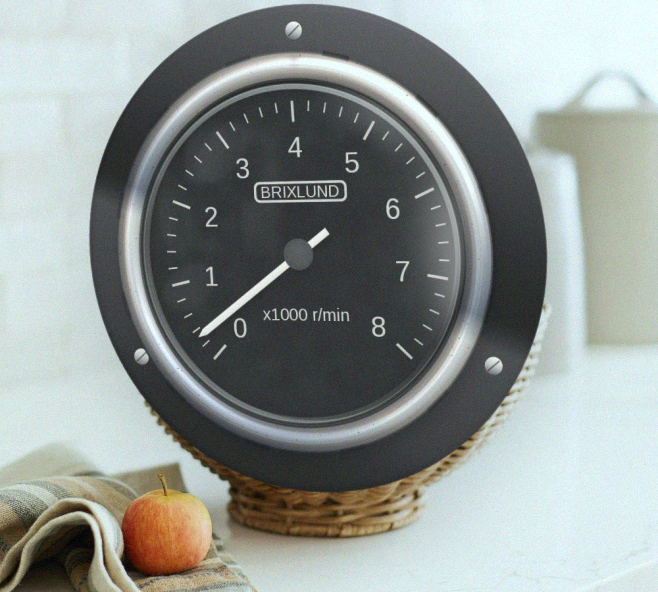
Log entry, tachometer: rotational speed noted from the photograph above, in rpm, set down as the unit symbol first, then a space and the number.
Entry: rpm 300
